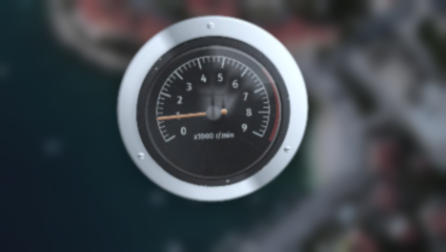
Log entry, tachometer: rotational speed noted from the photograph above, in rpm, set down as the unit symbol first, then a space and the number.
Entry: rpm 1000
